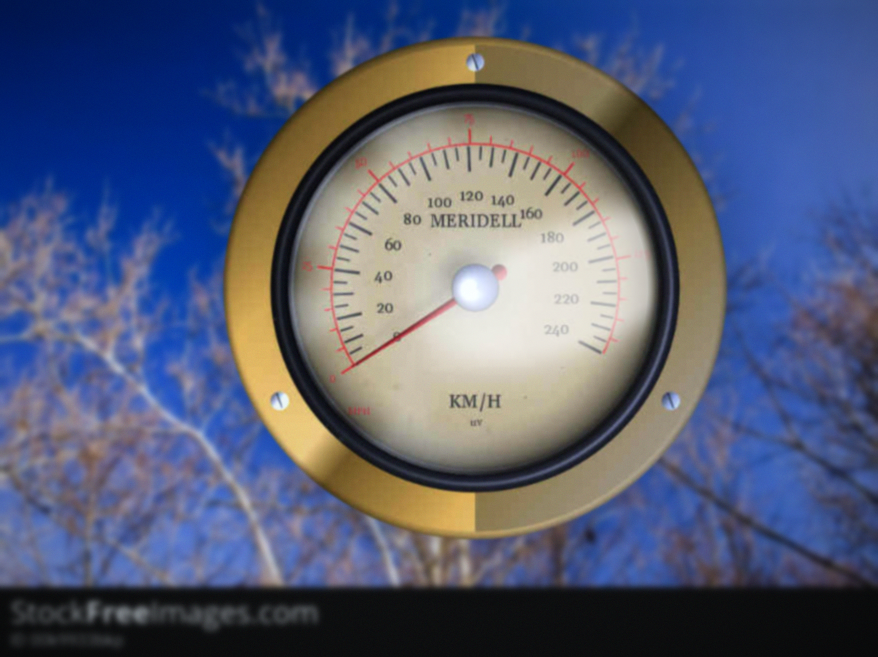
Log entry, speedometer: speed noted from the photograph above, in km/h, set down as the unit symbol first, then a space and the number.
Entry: km/h 0
